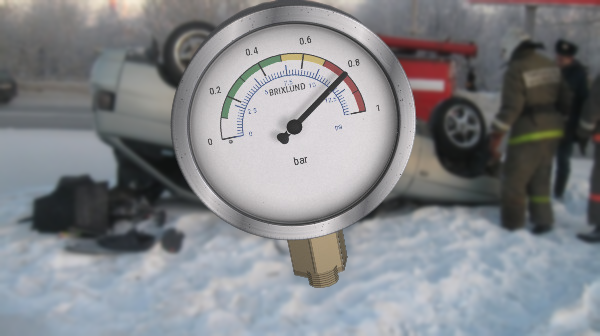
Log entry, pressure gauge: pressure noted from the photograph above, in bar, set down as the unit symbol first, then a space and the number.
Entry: bar 0.8
